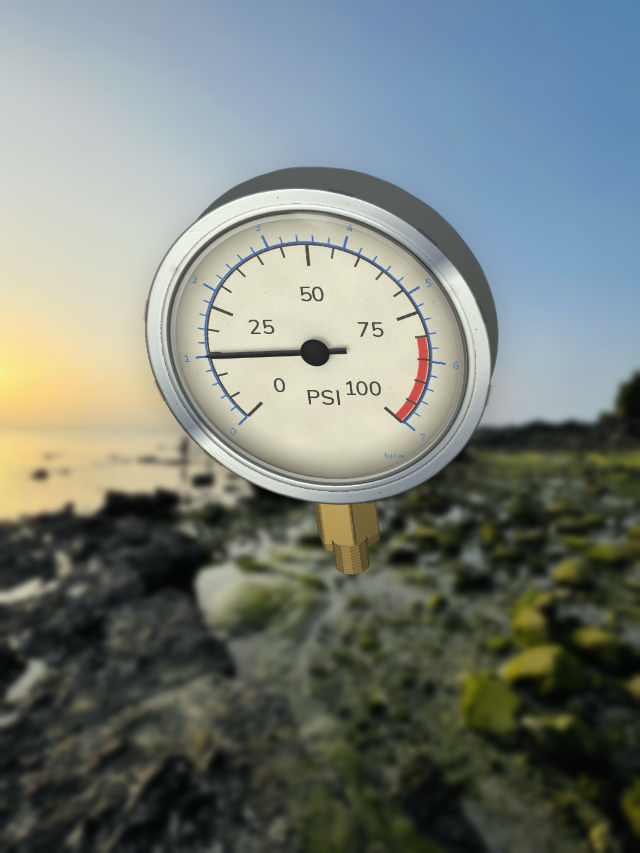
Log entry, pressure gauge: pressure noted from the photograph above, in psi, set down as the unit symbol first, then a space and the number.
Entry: psi 15
